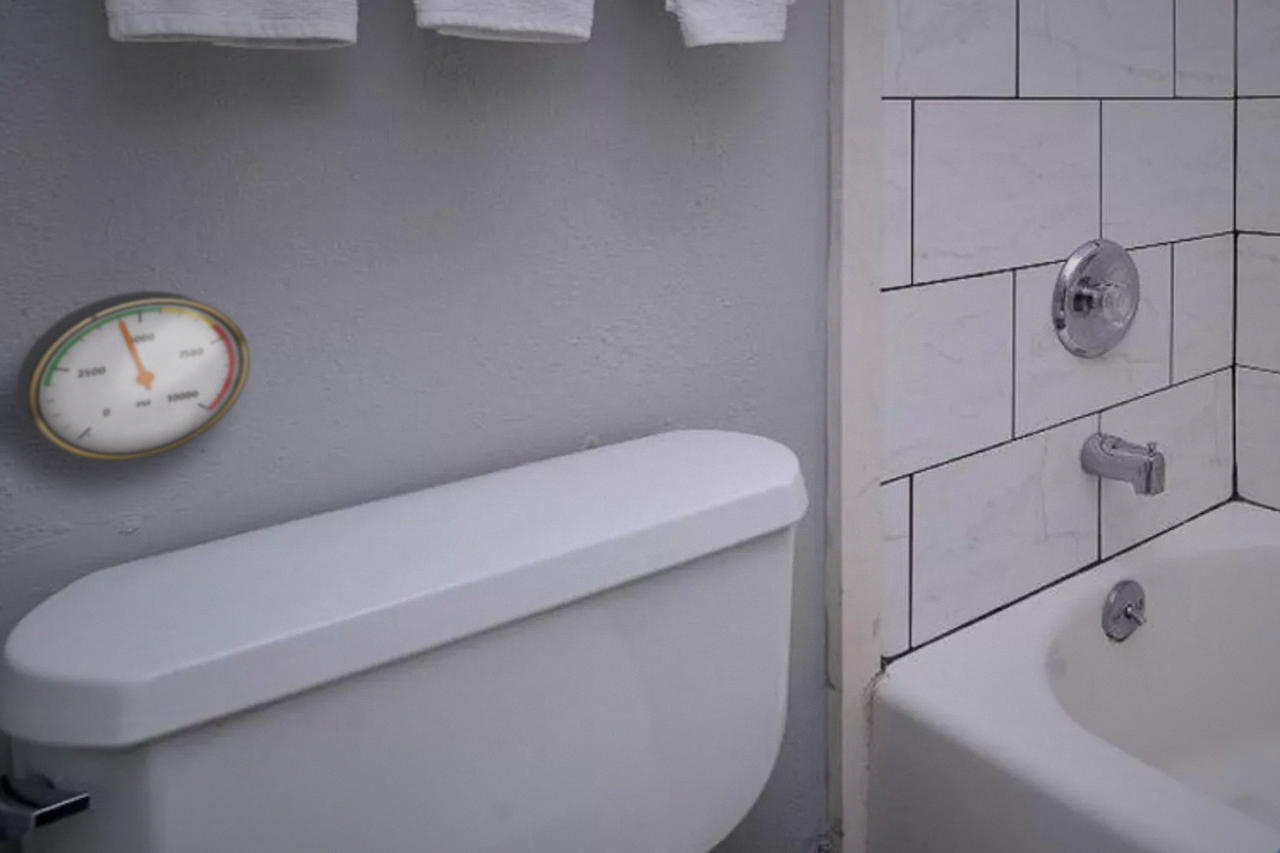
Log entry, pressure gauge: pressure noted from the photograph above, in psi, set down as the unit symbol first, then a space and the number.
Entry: psi 4500
